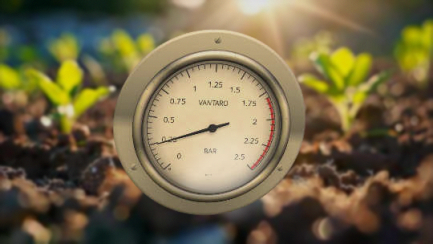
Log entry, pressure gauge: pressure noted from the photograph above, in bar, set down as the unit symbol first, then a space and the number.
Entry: bar 0.25
